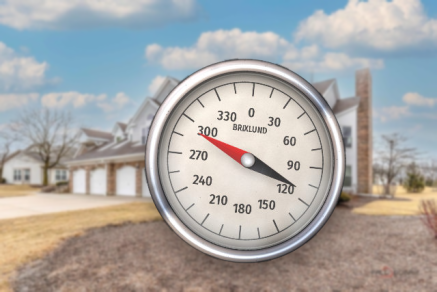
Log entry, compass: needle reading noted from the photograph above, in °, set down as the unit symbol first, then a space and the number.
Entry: ° 292.5
